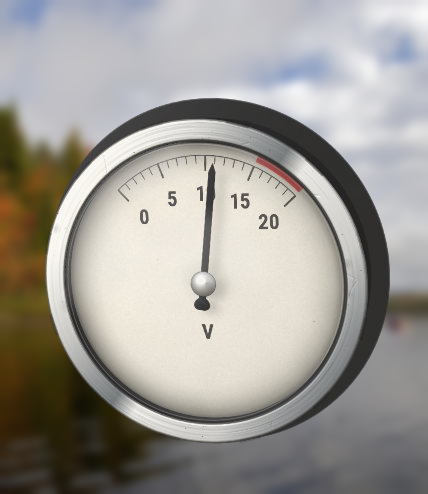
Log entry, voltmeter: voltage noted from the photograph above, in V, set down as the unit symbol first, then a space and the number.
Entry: V 11
